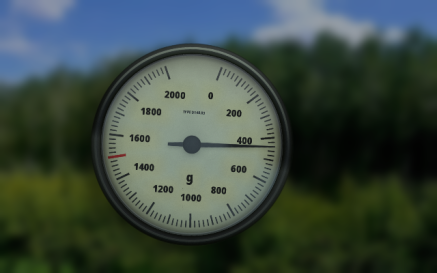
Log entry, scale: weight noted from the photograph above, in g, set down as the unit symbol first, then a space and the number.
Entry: g 440
